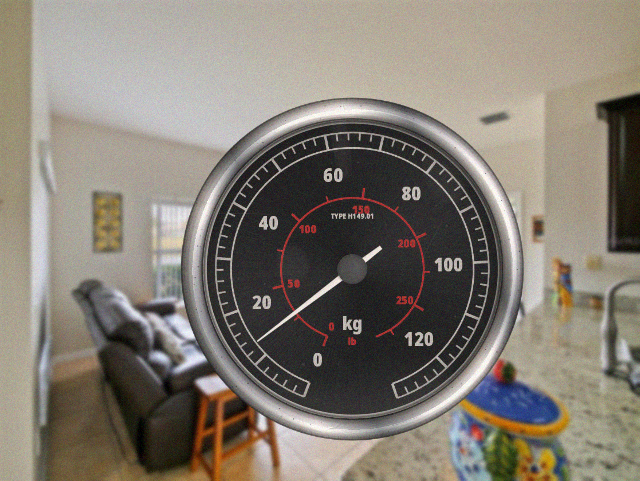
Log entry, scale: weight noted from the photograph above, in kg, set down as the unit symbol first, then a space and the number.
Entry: kg 13
